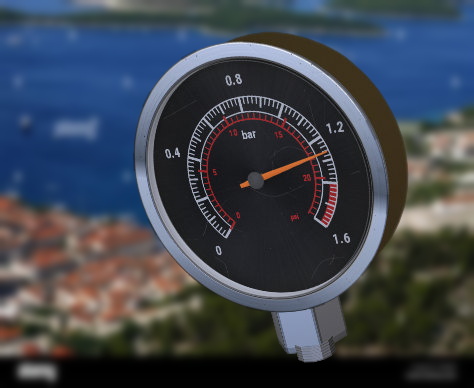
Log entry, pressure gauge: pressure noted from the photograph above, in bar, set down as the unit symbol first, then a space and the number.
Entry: bar 1.26
